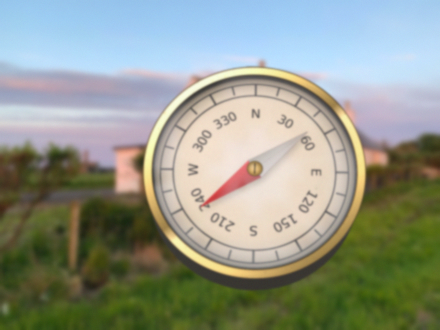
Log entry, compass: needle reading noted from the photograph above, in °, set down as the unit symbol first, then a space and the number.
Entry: ° 232.5
